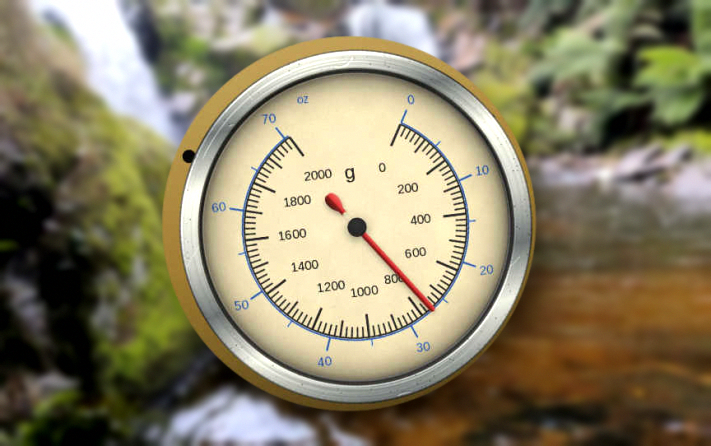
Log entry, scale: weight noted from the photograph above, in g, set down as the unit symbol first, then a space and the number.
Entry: g 760
